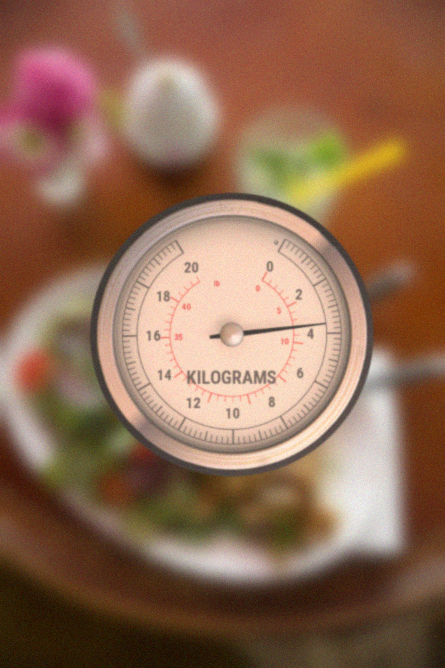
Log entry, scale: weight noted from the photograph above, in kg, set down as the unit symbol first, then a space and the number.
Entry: kg 3.6
